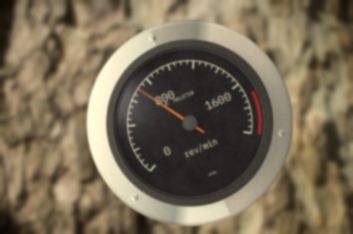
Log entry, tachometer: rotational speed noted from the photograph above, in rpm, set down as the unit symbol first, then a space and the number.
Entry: rpm 700
